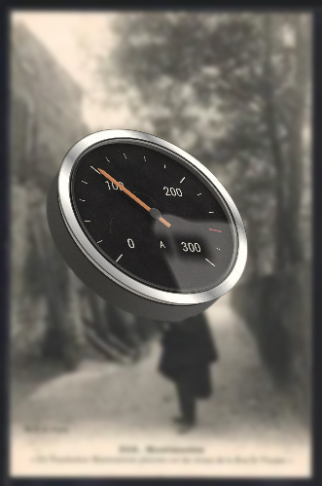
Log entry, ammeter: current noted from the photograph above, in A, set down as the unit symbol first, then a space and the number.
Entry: A 100
